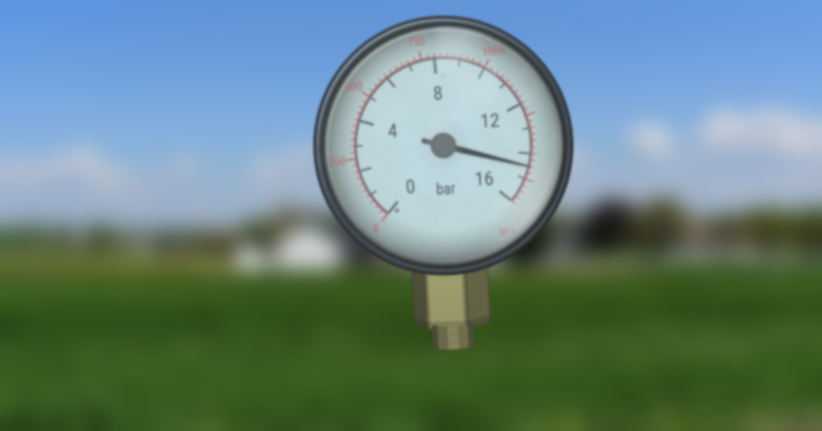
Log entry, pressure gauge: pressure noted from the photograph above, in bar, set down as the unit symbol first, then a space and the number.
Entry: bar 14.5
